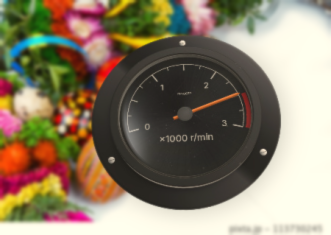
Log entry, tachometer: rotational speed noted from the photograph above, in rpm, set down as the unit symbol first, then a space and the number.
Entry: rpm 2500
